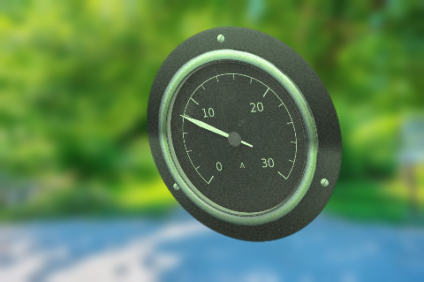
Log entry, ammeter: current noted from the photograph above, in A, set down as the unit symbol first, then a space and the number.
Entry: A 8
